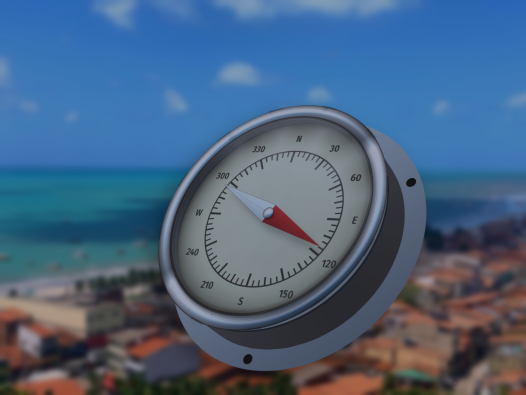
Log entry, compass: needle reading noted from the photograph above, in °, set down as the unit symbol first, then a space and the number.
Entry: ° 115
